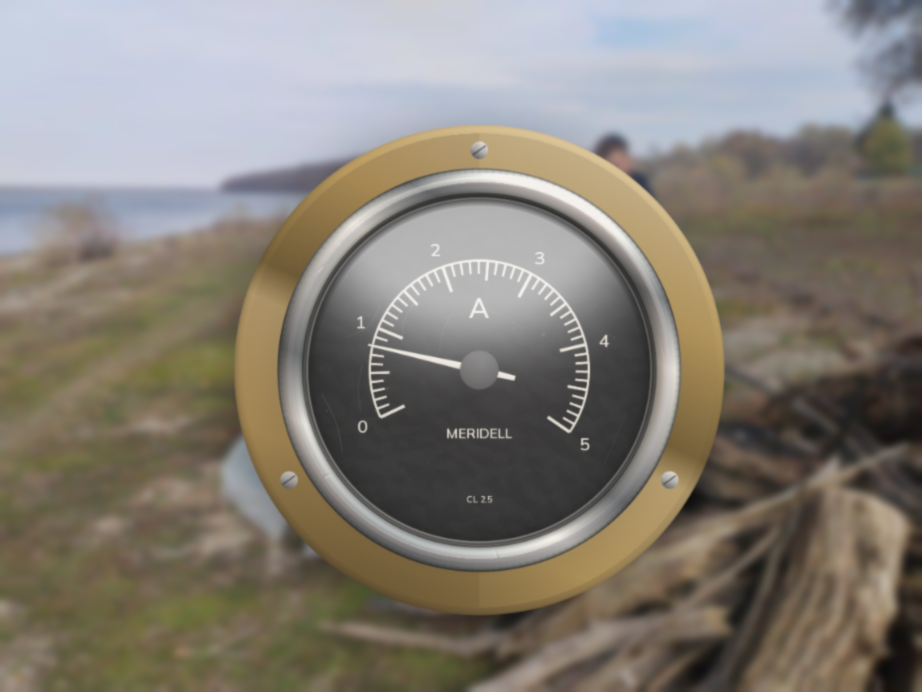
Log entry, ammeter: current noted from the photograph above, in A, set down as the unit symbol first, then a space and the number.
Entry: A 0.8
